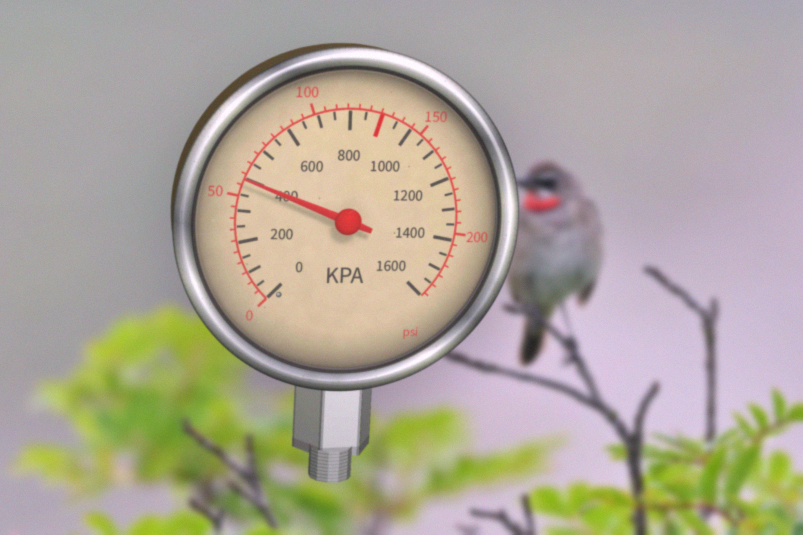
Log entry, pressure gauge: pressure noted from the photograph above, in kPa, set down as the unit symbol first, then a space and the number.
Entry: kPa 400
